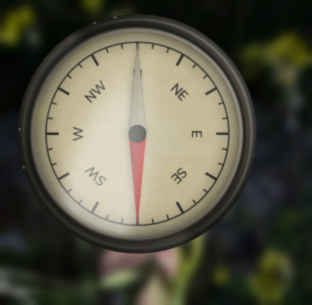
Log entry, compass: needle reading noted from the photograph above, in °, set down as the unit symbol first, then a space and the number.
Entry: ° 180
